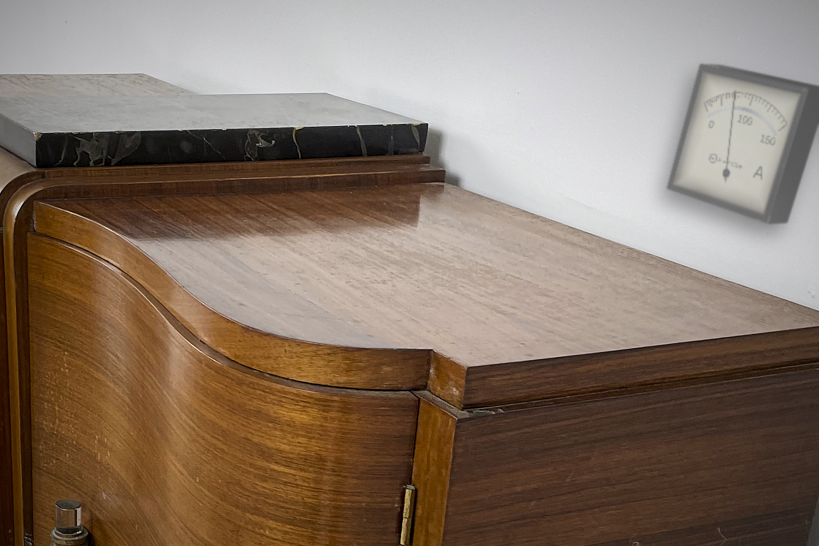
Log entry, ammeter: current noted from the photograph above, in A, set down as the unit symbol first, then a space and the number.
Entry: A 75
